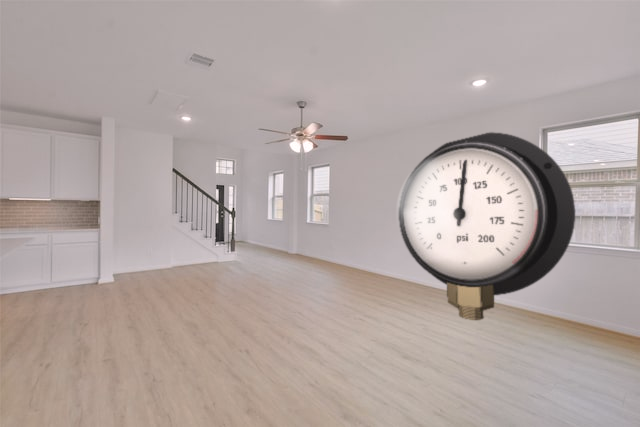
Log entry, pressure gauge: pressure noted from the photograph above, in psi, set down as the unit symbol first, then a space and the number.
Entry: psi 105
